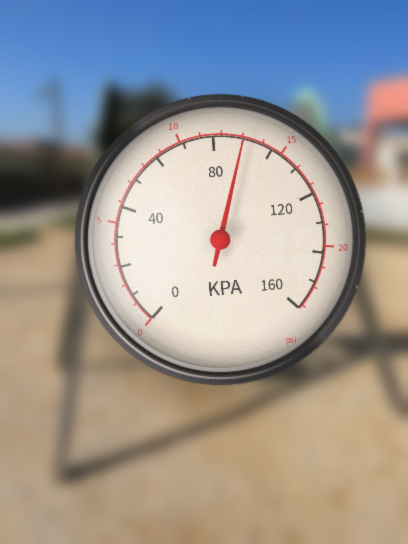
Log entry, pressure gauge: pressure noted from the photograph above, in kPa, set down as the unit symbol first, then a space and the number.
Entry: kPa 90
